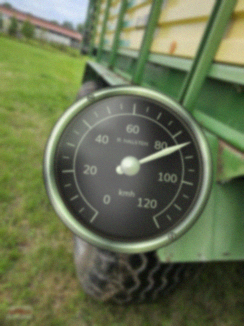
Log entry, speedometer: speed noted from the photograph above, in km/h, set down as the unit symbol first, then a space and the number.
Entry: km/h 85
